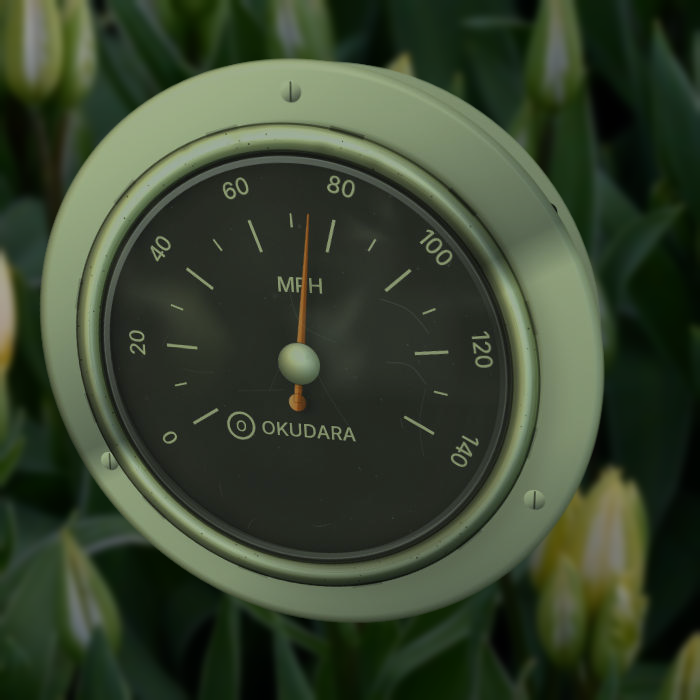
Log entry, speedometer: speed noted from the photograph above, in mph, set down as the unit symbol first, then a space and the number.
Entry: mph 75
